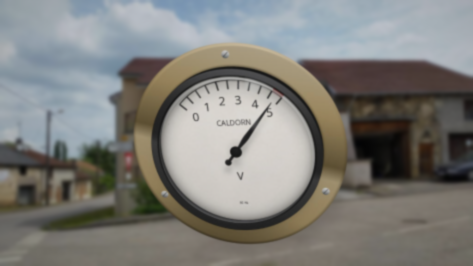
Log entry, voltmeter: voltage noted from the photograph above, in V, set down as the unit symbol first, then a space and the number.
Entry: V 4.75
